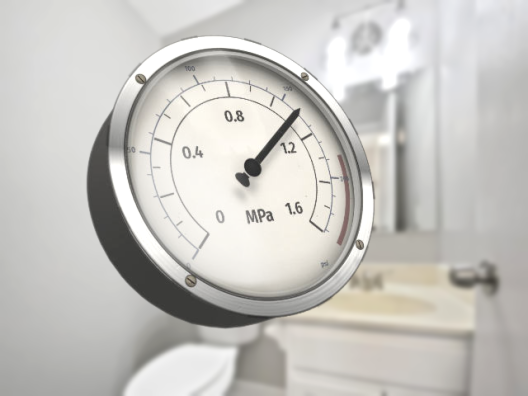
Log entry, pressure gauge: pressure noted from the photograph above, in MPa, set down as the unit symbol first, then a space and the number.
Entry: MPa 1.1
